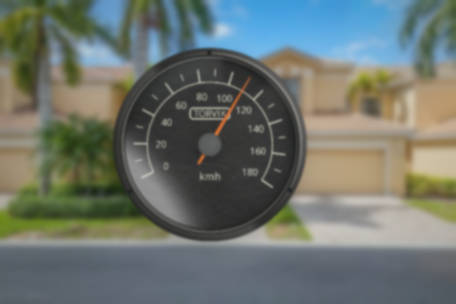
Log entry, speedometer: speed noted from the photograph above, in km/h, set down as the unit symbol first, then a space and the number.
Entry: km/h 110
